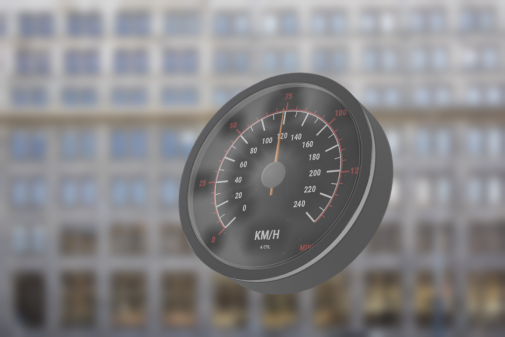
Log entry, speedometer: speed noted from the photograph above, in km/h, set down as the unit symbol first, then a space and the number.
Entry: km/h 120
